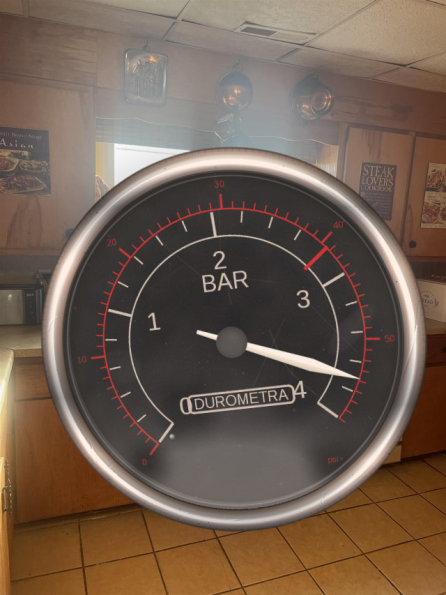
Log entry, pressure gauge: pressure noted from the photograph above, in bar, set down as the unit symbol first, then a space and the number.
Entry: bar 3.7
